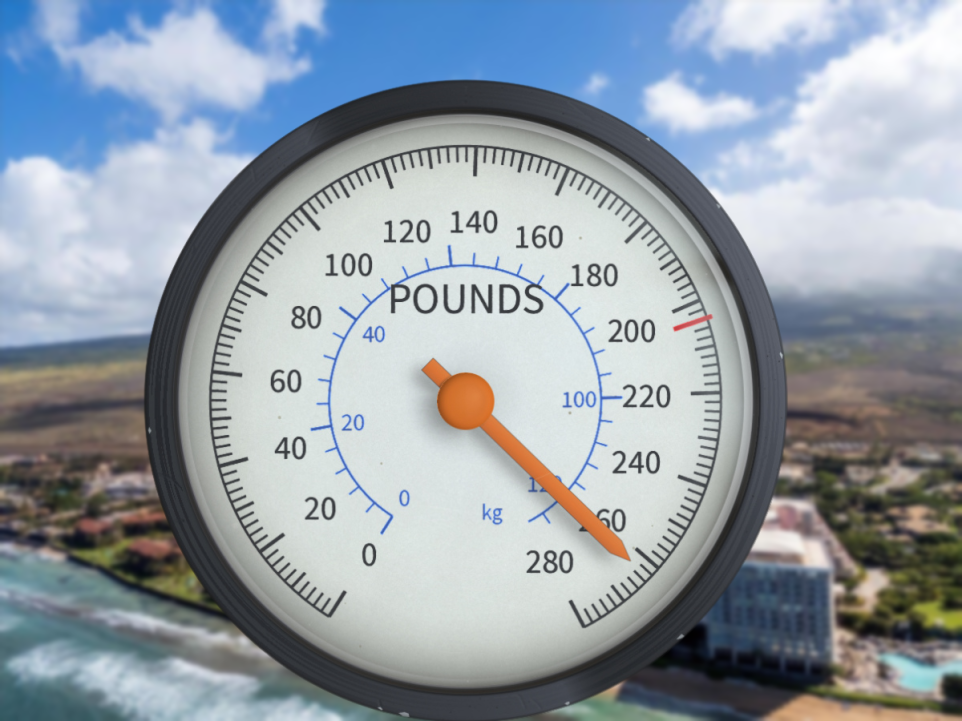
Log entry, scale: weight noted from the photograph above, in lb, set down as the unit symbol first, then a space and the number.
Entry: lb 263
